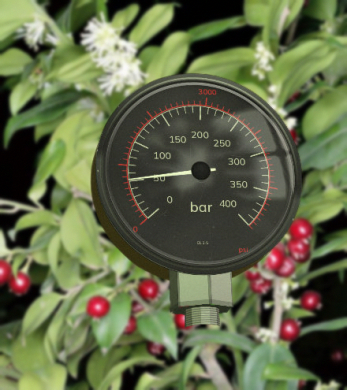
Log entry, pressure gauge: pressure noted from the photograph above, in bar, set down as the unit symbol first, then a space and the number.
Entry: bar 50
